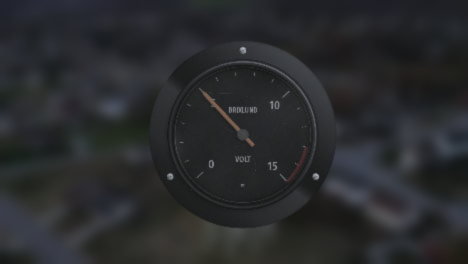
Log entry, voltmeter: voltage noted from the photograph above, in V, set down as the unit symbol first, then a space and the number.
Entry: V 5
